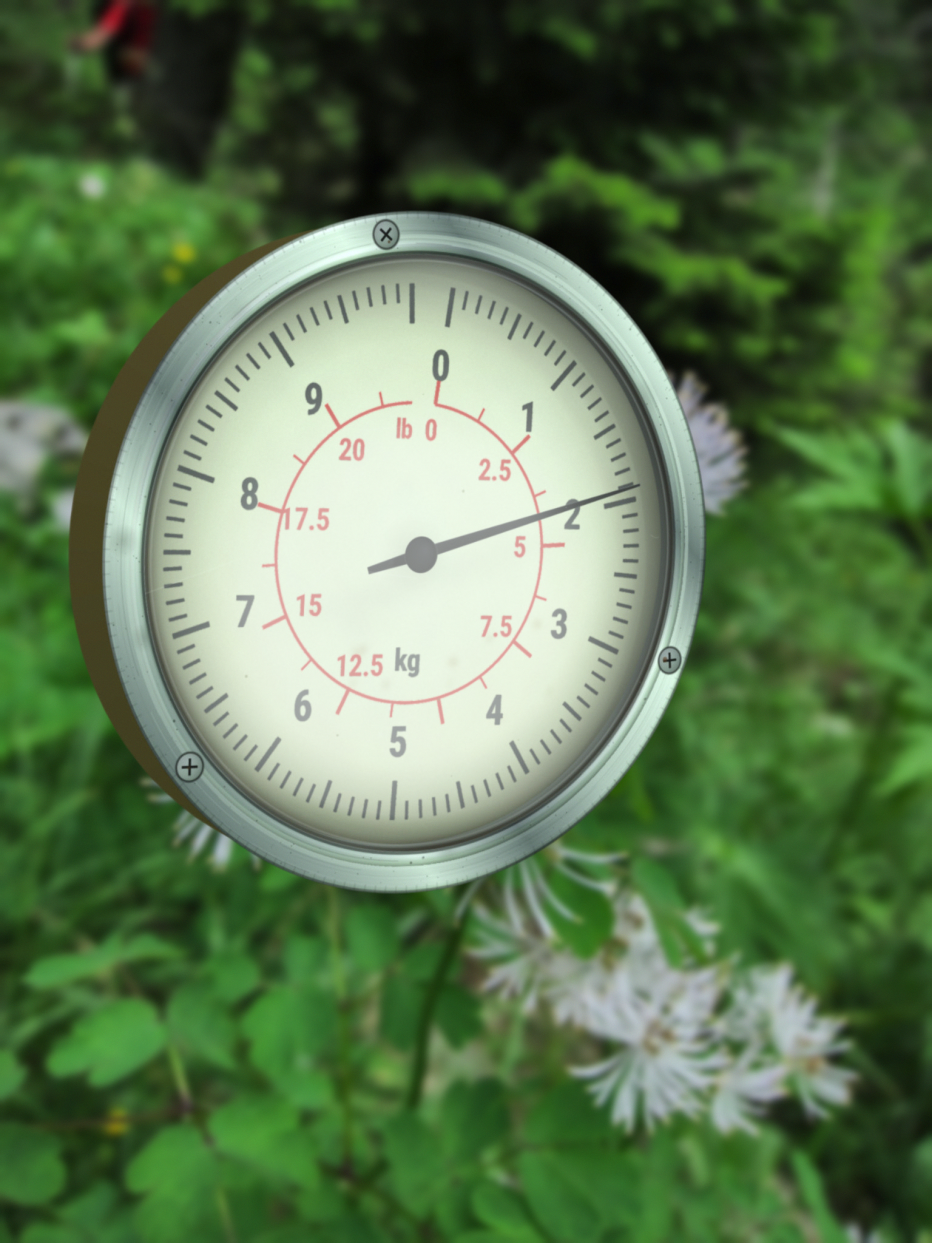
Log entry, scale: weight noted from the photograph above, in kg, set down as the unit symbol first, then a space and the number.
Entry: kg 1.9
